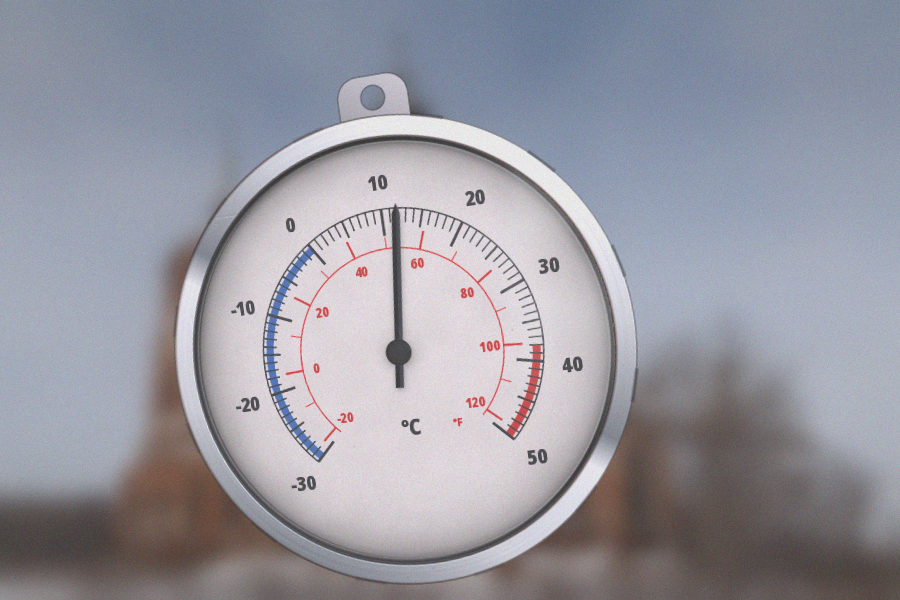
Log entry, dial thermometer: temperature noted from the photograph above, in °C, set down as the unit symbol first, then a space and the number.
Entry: °C 12
